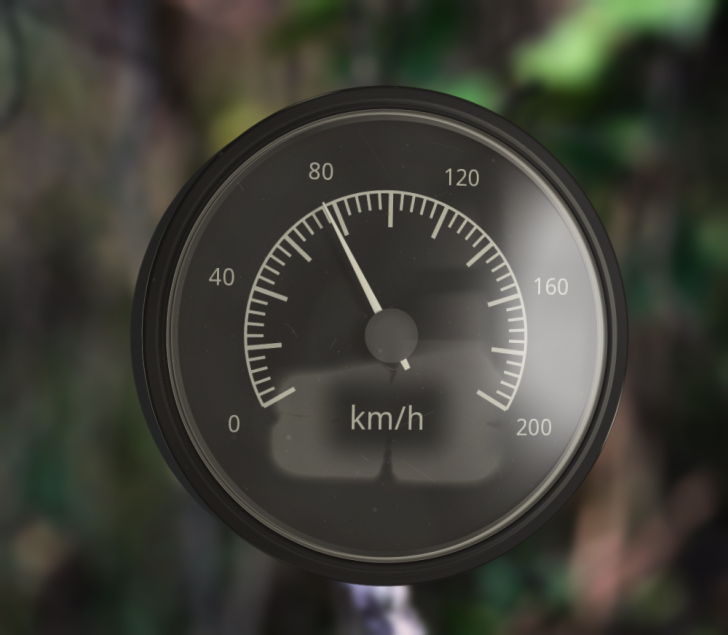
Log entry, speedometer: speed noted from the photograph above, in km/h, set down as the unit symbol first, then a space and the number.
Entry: km/h 76
